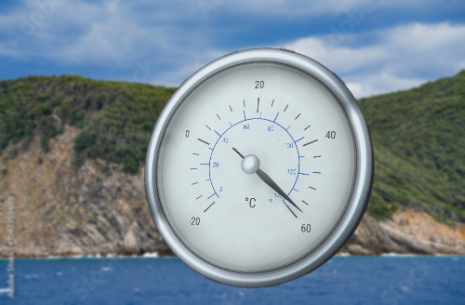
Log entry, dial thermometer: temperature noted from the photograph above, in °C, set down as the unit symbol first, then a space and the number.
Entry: °C 58
